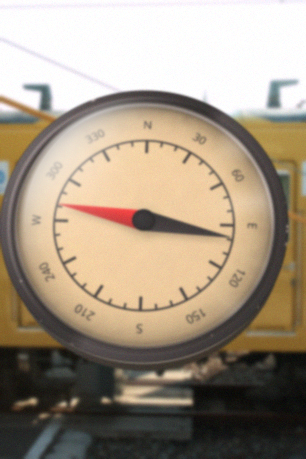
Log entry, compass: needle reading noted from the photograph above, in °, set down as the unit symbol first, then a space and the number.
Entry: ° 280
